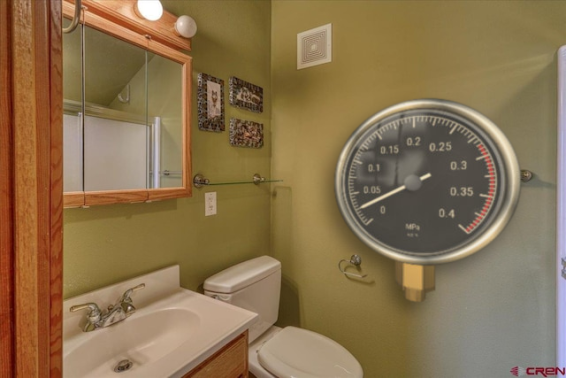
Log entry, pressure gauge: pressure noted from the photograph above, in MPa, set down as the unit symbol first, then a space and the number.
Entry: MPa 0.025
